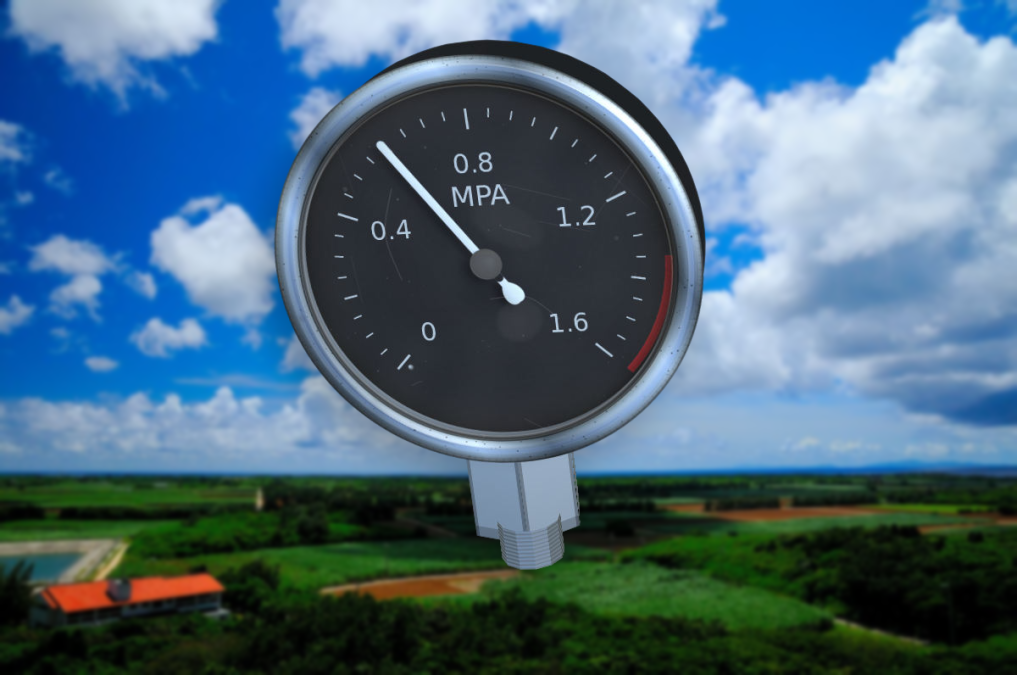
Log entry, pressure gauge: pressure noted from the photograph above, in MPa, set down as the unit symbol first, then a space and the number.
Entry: MPa 0.6
